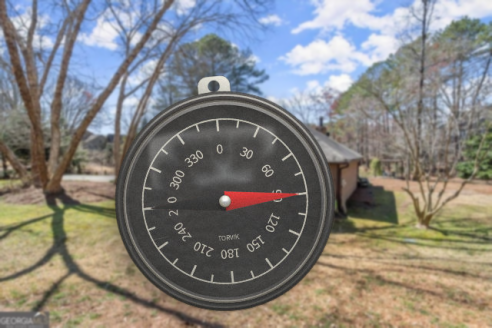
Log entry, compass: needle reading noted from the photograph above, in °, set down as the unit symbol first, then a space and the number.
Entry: ° 90
